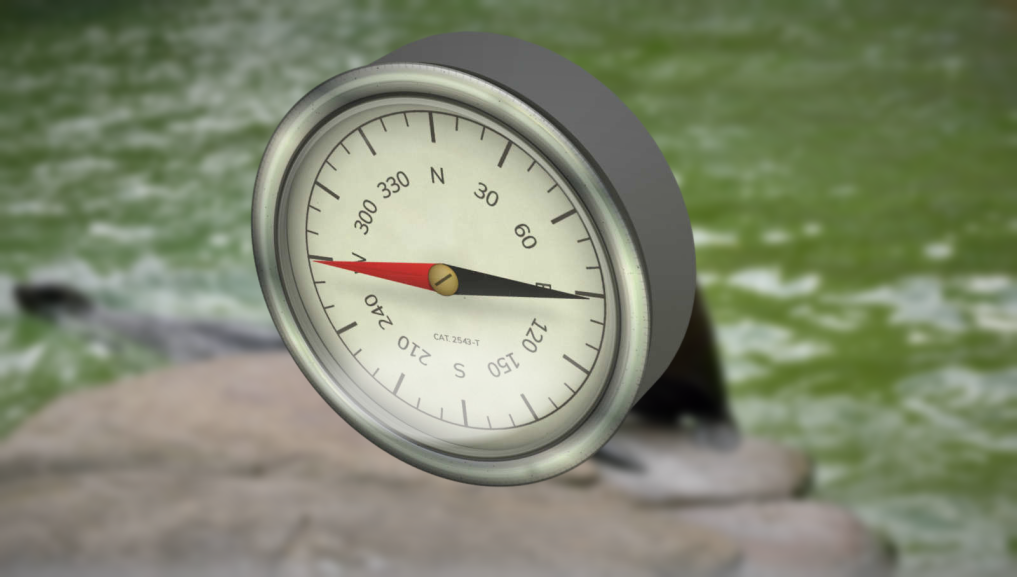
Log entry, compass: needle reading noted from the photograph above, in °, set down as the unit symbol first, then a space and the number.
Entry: ° 270
